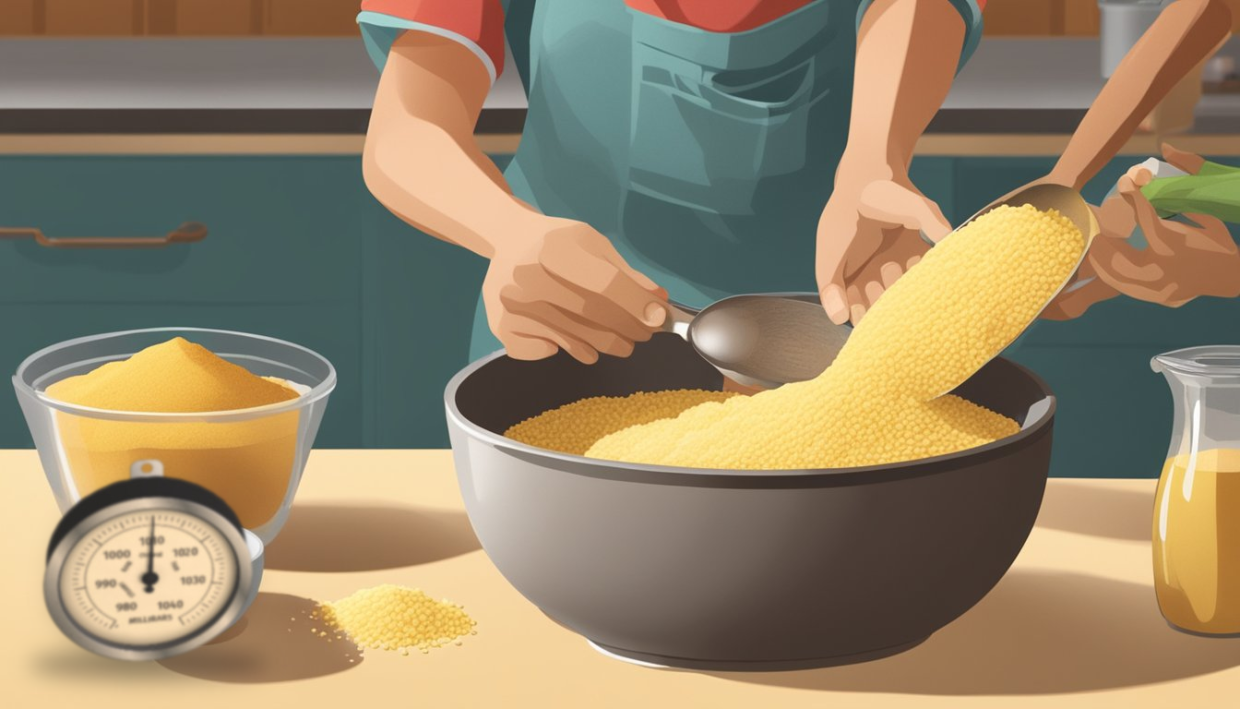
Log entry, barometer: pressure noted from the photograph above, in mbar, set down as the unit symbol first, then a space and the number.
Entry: mbar 1010
